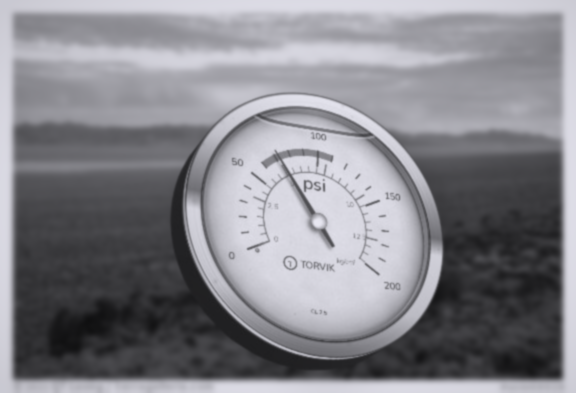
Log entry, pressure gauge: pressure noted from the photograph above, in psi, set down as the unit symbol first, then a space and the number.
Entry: psi 70
